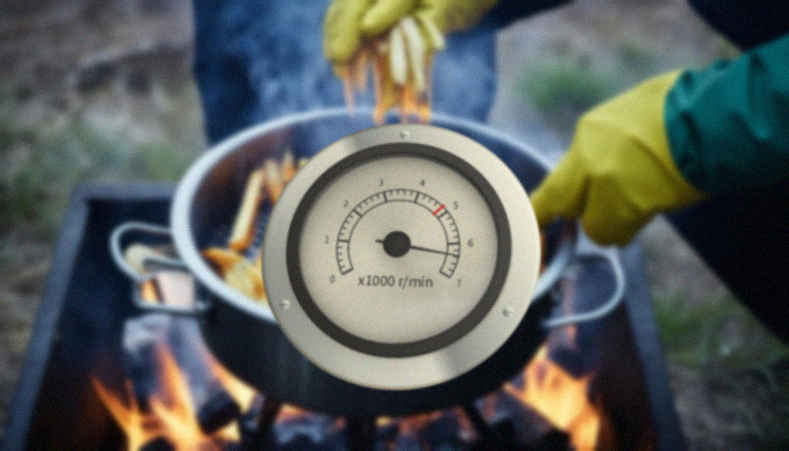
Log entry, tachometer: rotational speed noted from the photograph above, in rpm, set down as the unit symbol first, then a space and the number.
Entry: rpm 6400
